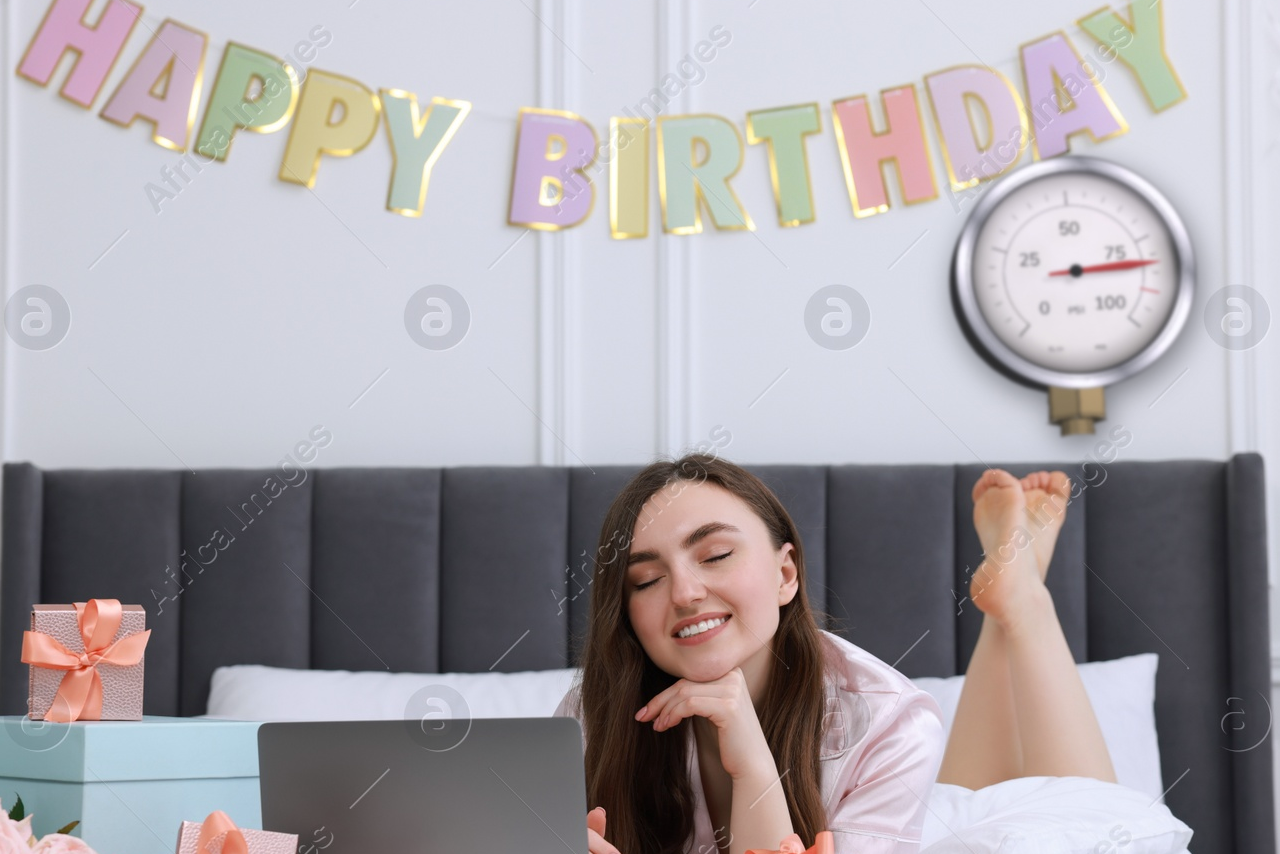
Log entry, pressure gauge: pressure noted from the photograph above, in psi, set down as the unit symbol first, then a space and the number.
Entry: psi 82.5
